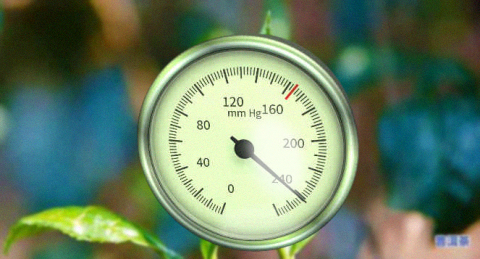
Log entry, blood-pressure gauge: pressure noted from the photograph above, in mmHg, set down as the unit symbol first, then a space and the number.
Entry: mmHg 240
